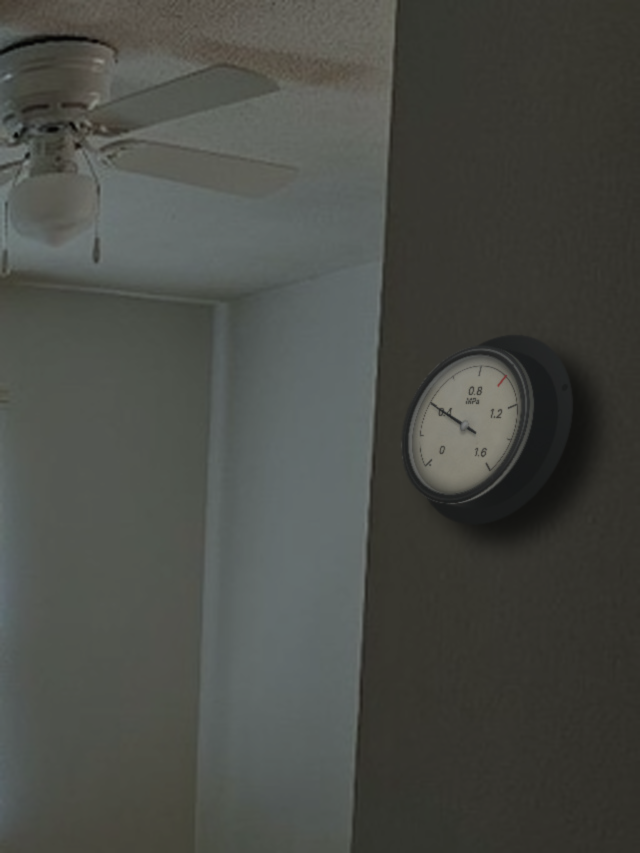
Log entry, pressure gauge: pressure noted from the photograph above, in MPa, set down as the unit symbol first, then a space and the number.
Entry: MPa 0.4
